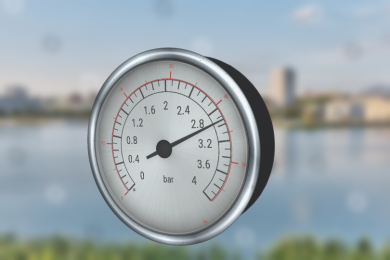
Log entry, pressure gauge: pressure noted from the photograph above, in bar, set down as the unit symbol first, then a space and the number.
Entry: bar 2.95
